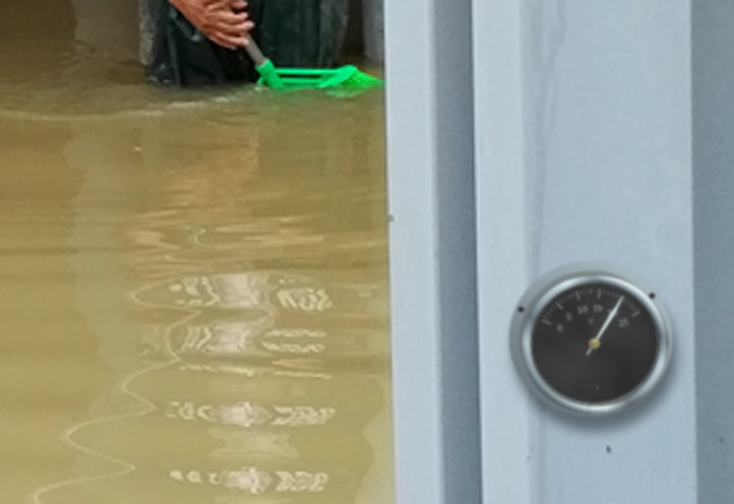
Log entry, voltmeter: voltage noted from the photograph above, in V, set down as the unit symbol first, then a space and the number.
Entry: V 20
